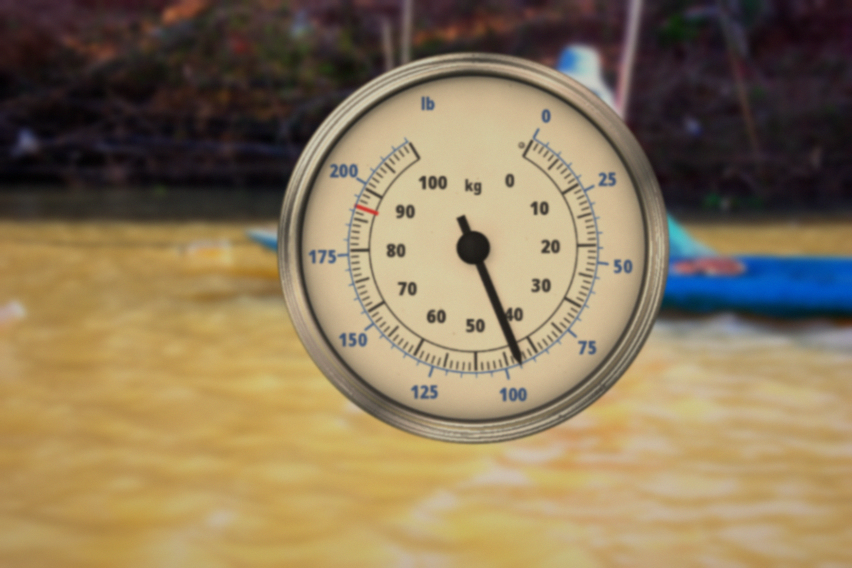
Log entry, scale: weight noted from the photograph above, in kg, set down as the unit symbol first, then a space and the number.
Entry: kg 43
